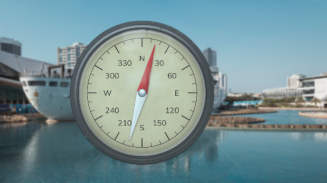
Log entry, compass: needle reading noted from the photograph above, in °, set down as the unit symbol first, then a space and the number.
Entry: ° 15
